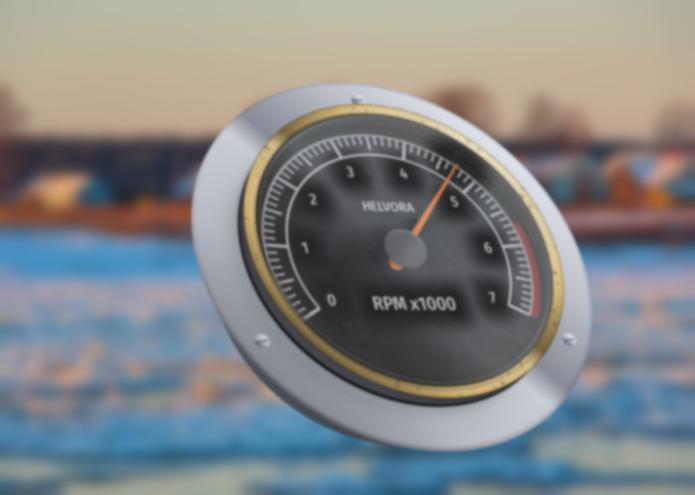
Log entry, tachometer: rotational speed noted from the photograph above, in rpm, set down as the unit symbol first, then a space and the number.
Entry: rpm 4700
